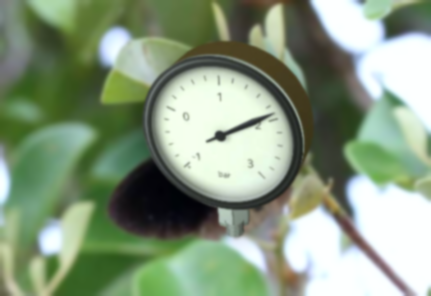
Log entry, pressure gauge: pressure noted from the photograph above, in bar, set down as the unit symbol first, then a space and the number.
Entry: bar 1.9
